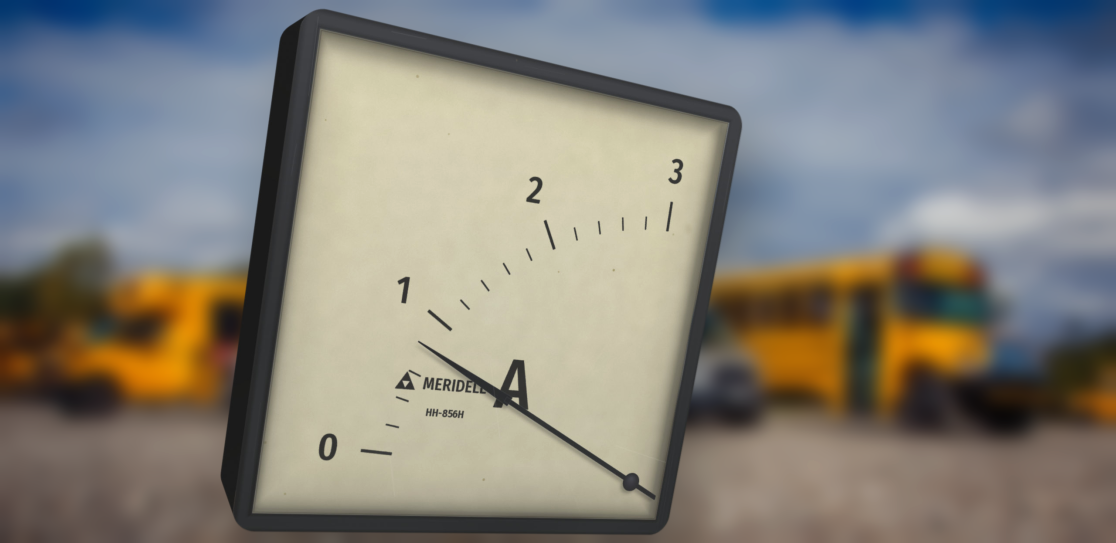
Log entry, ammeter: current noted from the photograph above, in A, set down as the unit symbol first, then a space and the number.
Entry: A 0.8
